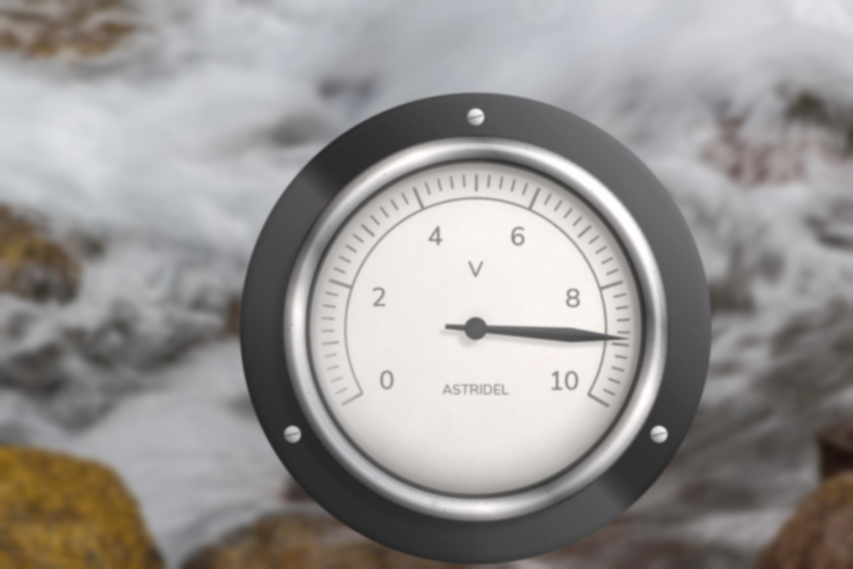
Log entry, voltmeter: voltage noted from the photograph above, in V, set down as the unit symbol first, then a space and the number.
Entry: V 8.9
